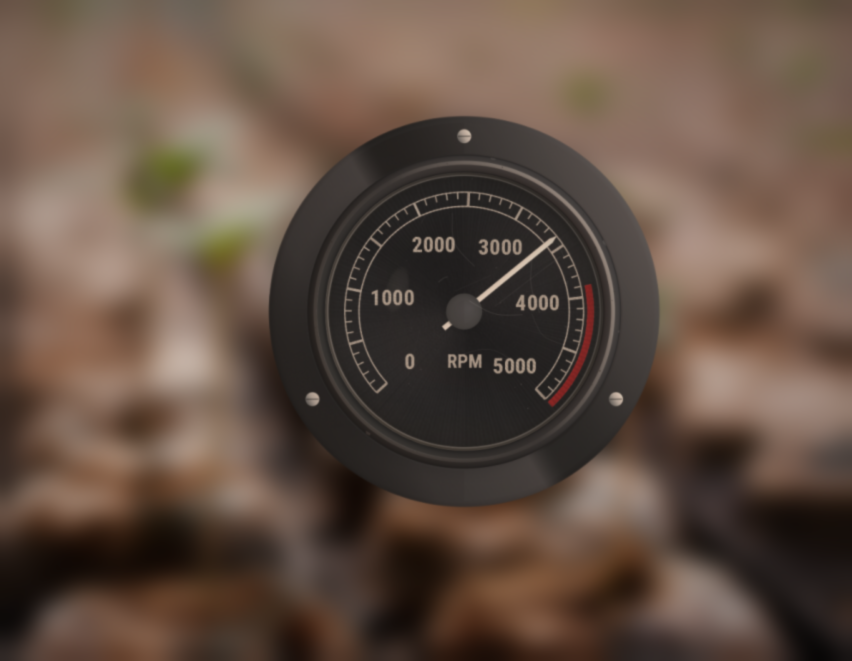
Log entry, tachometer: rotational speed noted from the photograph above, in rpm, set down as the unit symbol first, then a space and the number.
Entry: rpm 3400
